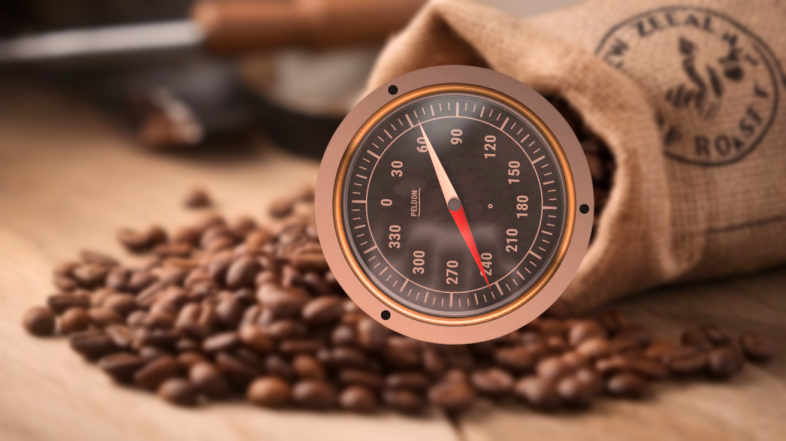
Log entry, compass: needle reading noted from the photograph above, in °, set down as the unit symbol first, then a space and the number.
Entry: ° 245
